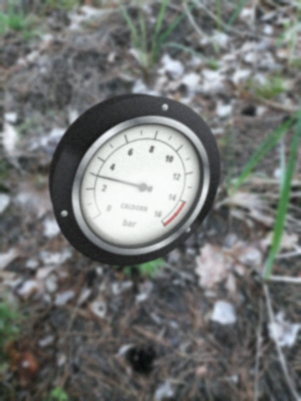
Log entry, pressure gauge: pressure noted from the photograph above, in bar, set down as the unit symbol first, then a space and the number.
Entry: bar 3
